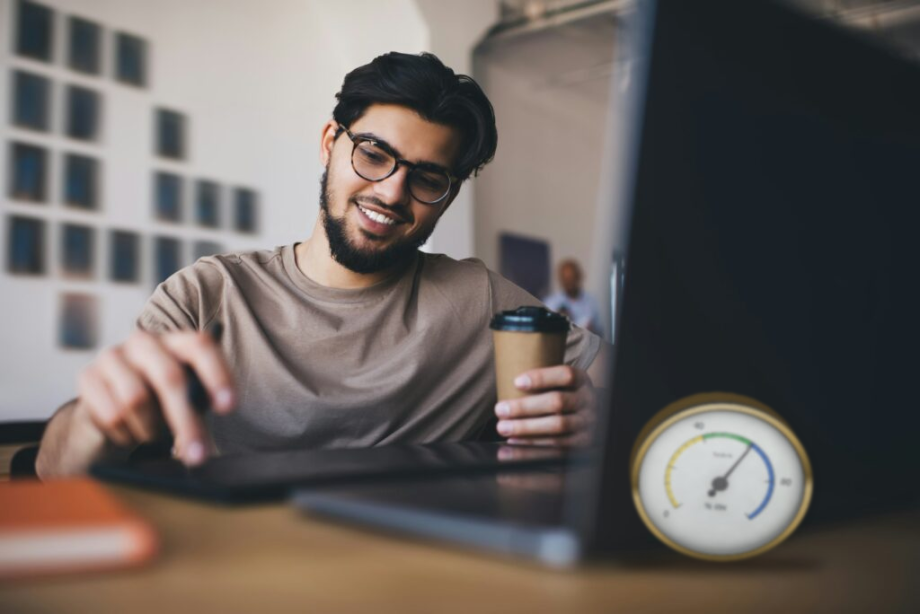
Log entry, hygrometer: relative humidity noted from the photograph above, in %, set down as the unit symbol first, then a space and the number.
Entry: % 60
